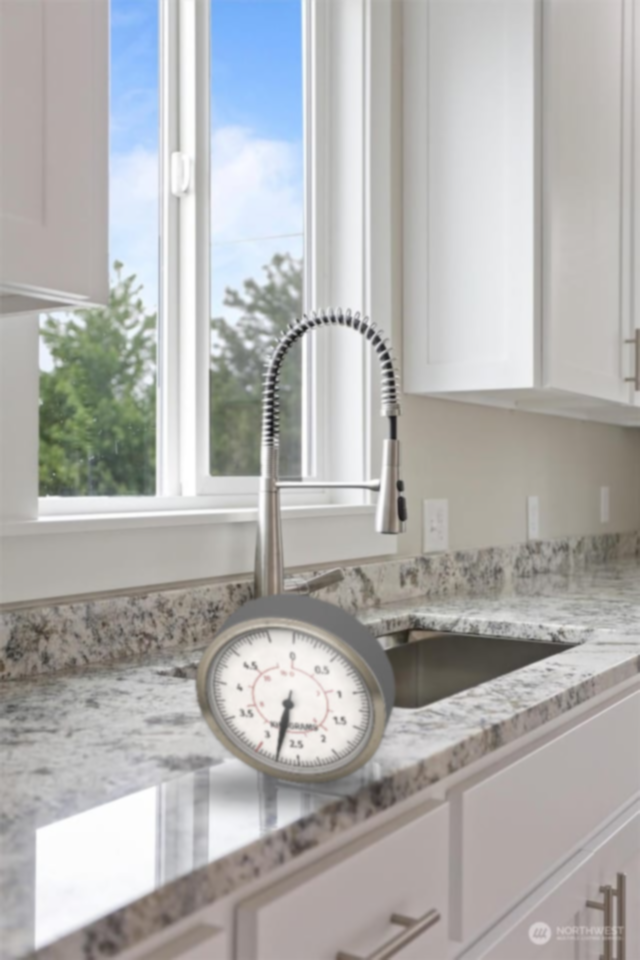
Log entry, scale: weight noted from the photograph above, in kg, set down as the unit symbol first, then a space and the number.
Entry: kg 2.75
